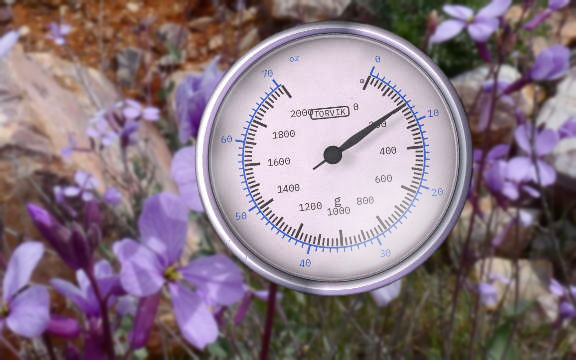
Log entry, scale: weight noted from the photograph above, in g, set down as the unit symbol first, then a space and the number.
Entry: g 200
